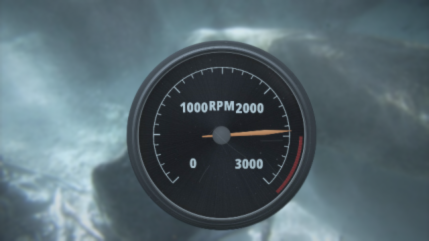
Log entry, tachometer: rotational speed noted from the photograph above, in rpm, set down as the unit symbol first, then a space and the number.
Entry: rpm 2450
